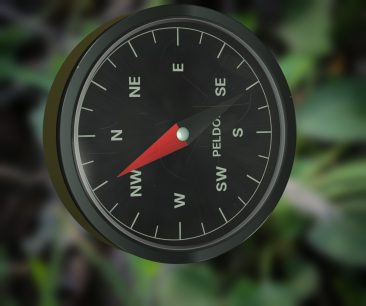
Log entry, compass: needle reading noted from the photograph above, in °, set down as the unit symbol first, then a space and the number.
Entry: ° 330
